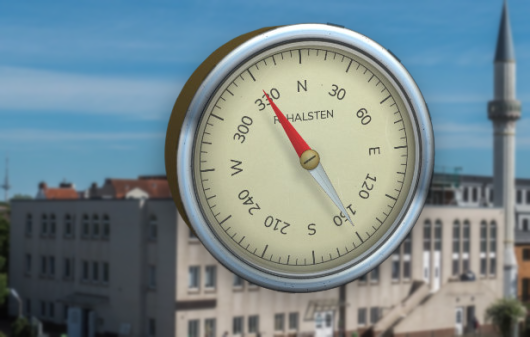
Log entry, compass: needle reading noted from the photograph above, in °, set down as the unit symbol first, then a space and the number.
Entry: ° 330
